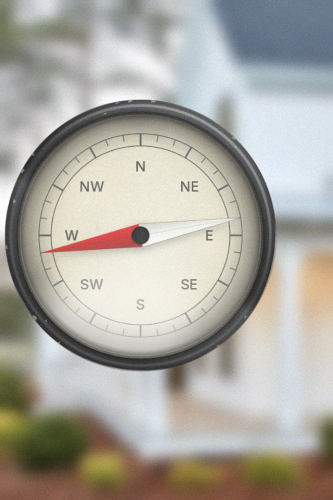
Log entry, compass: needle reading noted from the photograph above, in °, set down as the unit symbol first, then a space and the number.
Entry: ° 260
